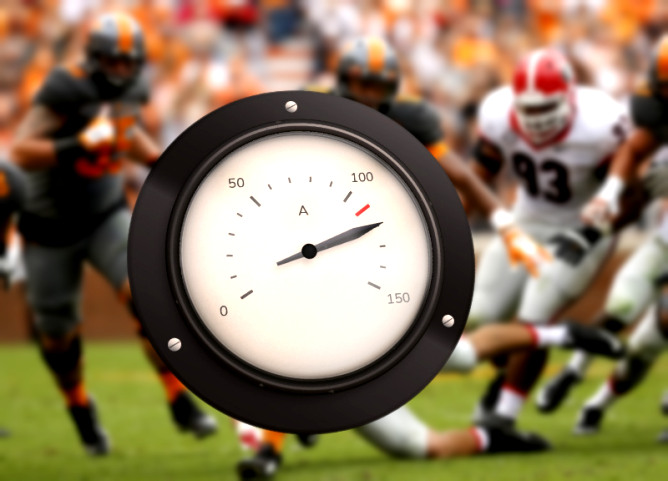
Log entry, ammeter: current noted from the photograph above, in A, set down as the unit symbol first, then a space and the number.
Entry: A 120
